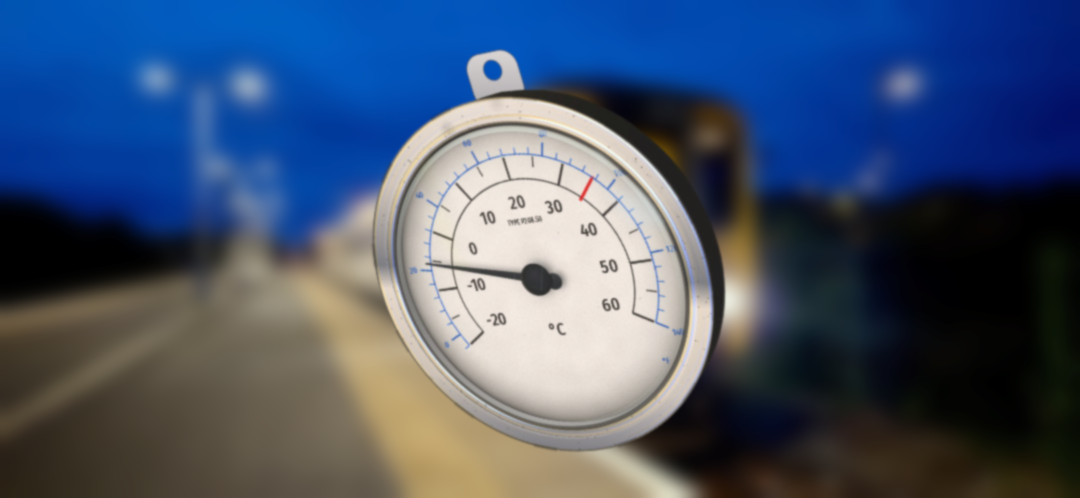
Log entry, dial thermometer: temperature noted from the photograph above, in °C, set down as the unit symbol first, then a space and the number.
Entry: °C -5
